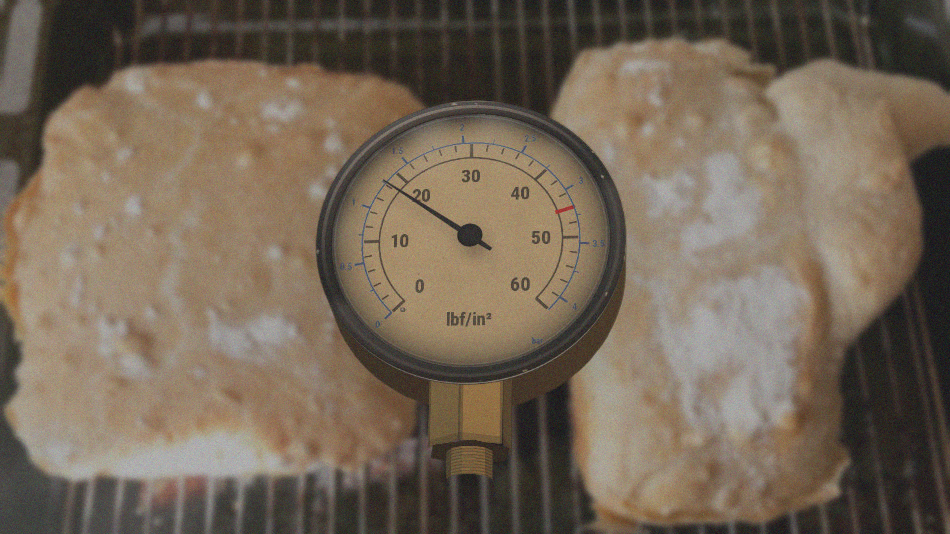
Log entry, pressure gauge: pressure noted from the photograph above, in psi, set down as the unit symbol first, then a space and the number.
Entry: psi 18
